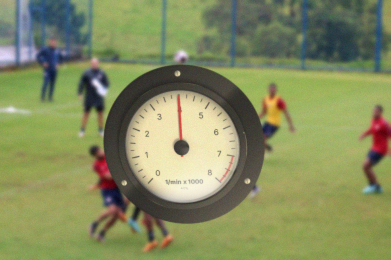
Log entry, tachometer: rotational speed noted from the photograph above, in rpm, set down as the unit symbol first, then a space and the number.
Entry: rpm 4000
